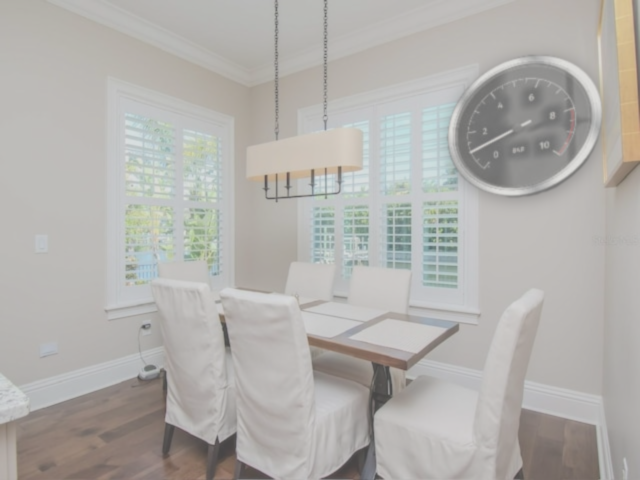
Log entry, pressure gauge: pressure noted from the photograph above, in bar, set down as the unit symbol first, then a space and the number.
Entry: bar 1
